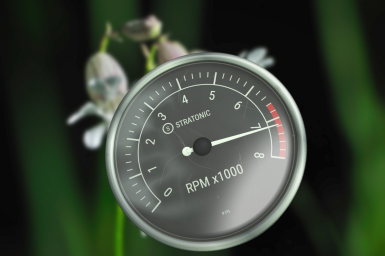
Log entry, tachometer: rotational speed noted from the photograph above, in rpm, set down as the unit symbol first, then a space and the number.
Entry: rpm 7200
